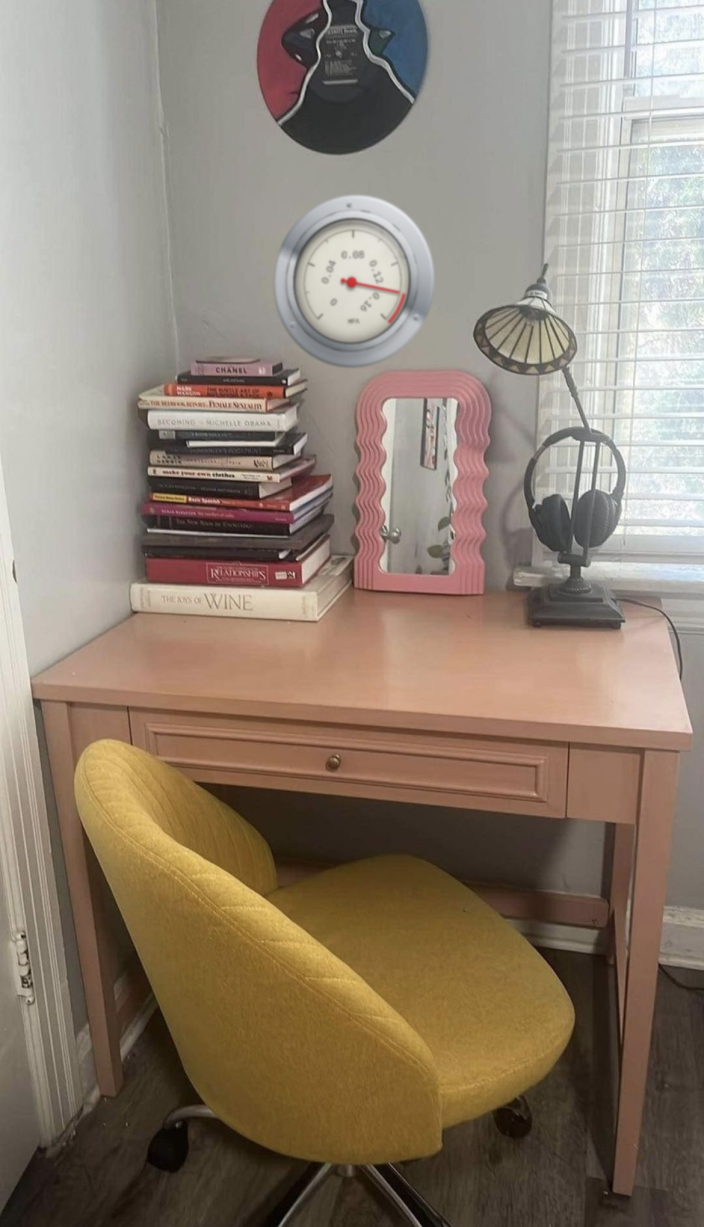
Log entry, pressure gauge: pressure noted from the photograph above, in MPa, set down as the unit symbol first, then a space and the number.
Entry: MPa 0.14
